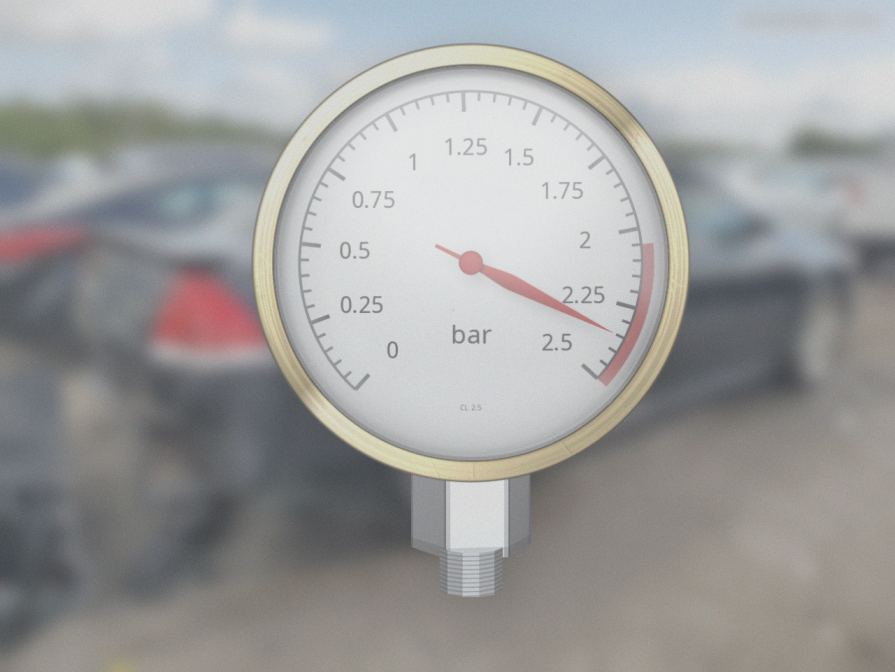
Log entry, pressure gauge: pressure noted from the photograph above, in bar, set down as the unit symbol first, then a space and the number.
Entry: bar 2.35
